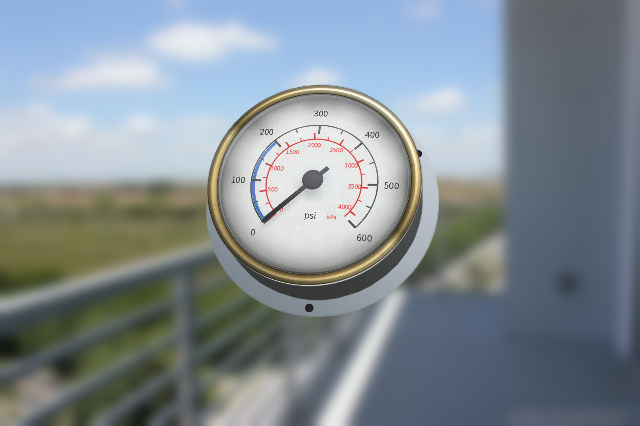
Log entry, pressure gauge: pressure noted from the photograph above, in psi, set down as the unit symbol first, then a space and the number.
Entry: psi 0
